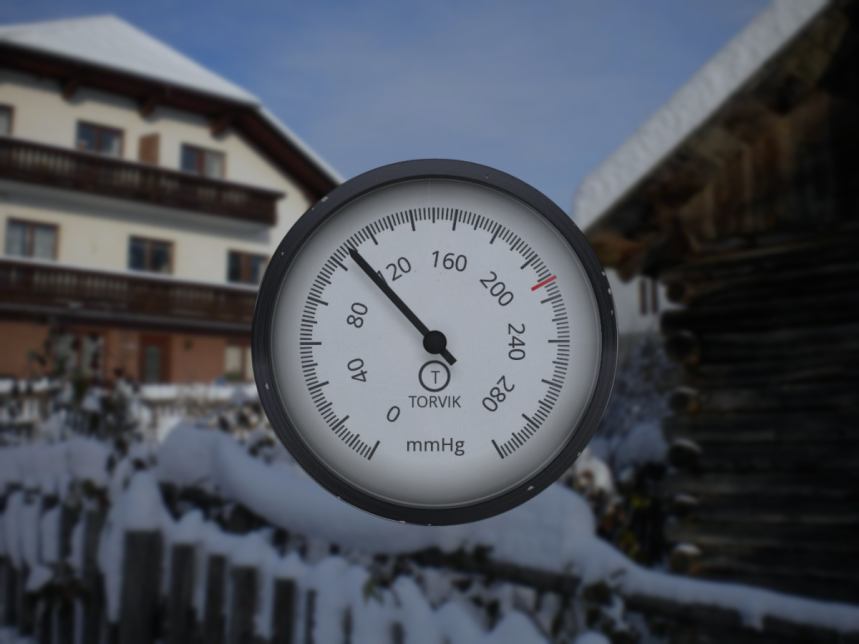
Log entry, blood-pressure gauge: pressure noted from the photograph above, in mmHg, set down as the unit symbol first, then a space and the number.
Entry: mmHg 108
